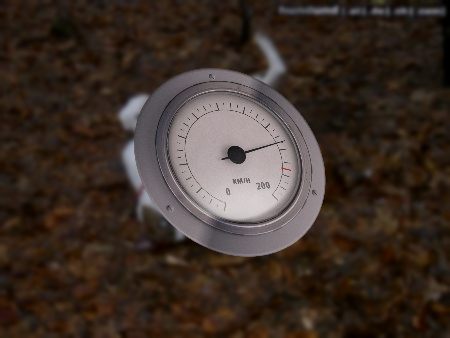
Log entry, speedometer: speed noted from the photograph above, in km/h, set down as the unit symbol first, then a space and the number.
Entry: km/h 155
